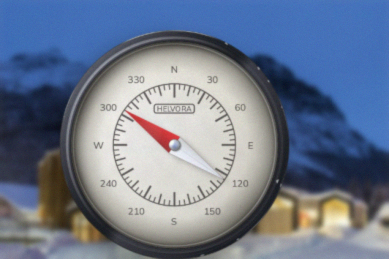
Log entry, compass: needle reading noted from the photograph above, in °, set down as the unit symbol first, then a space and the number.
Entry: ° 305
